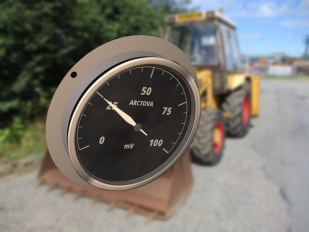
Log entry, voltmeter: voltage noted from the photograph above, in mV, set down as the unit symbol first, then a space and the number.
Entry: mV 25
